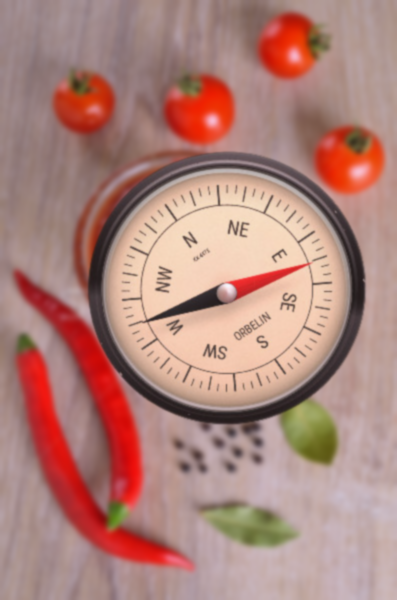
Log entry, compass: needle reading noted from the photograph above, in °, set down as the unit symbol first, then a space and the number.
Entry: ° 105
